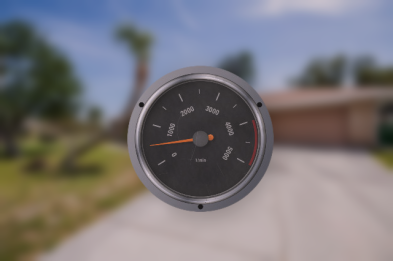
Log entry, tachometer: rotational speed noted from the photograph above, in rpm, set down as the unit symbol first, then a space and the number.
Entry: rpm 500
